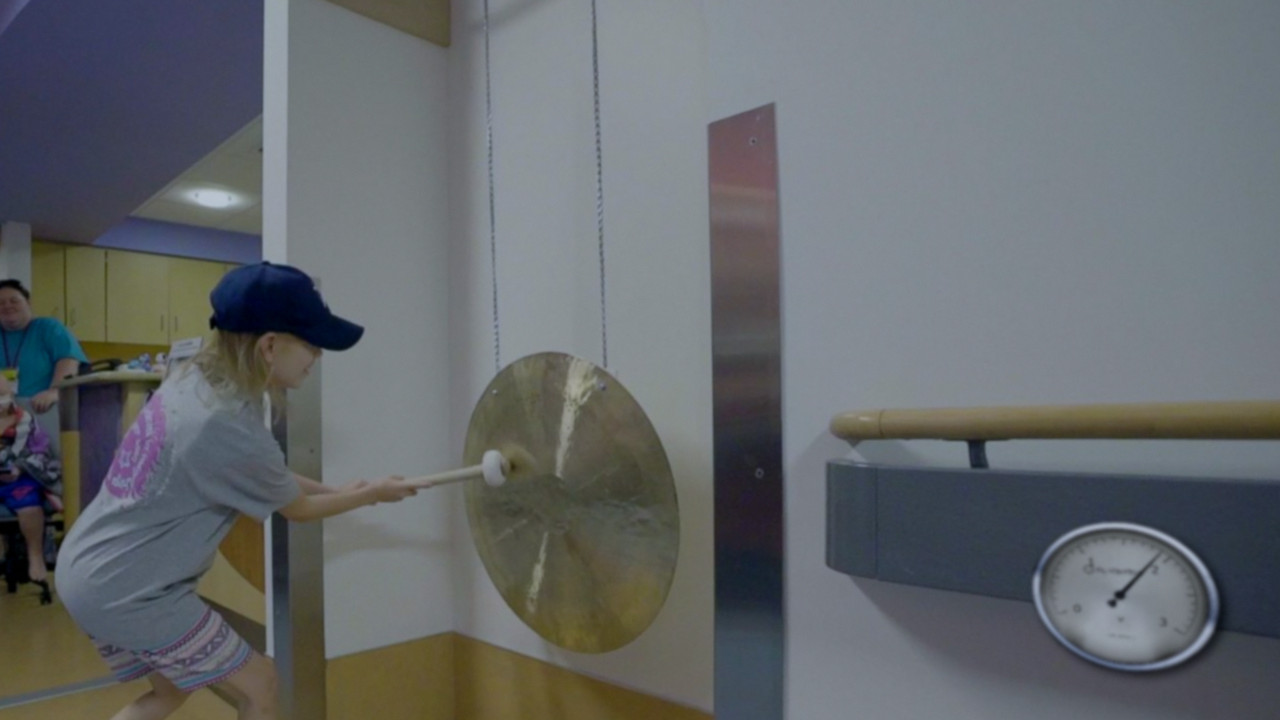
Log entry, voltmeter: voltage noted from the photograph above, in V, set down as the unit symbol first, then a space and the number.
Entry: V 1.9
